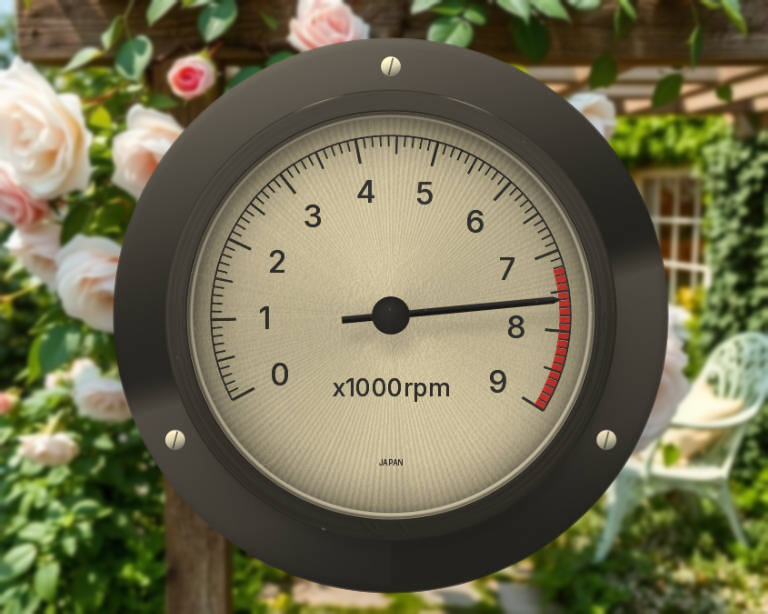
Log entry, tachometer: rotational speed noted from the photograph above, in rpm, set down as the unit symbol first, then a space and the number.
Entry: rpm 7600
